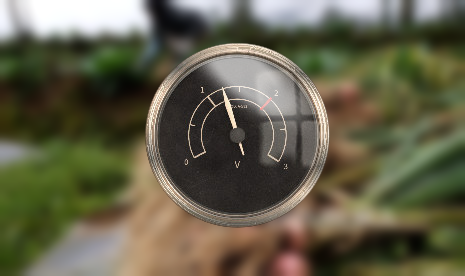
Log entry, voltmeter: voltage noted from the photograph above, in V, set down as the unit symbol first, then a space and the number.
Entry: V 1.25
